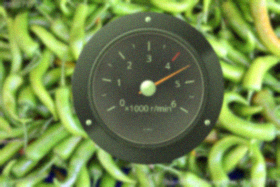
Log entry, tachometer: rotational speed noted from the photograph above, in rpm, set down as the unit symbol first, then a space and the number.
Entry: rpm 4500
